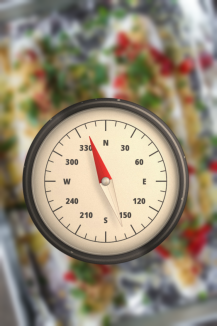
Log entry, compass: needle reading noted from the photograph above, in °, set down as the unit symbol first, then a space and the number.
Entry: ° 340
